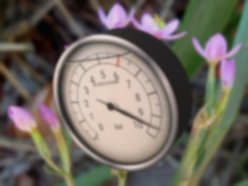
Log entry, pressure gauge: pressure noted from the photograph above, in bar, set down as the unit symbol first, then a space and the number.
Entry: bar 9.5
